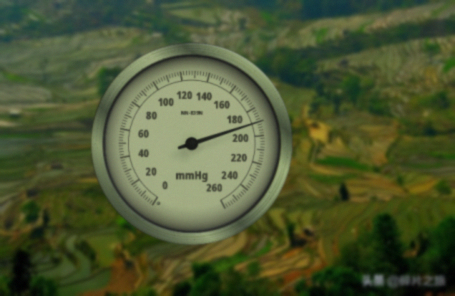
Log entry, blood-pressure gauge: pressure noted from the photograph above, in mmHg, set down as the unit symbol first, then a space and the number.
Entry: mmHg 190
